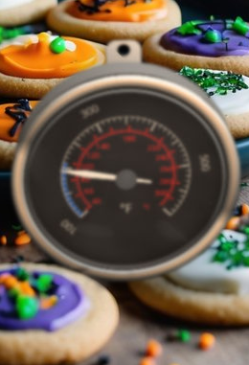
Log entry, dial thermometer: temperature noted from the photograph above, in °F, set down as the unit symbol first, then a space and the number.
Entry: °F 200
